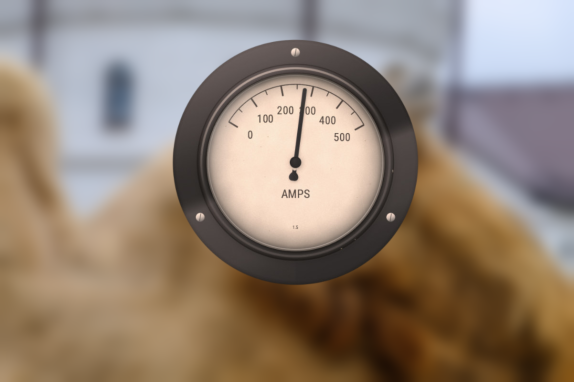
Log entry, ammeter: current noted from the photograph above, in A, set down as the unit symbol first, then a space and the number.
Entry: A 275
